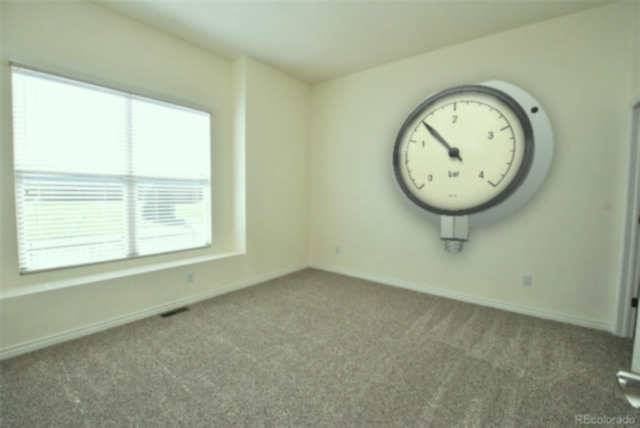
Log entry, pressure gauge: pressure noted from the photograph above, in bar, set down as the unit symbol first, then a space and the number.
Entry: bar 1.4
